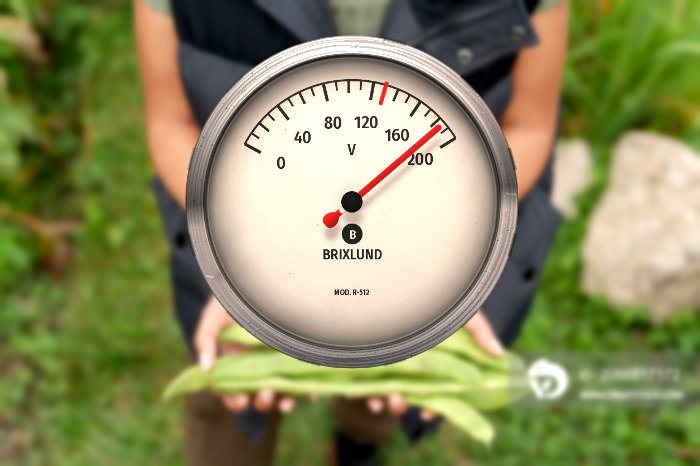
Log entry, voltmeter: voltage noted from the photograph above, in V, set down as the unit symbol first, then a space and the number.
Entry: V 185
